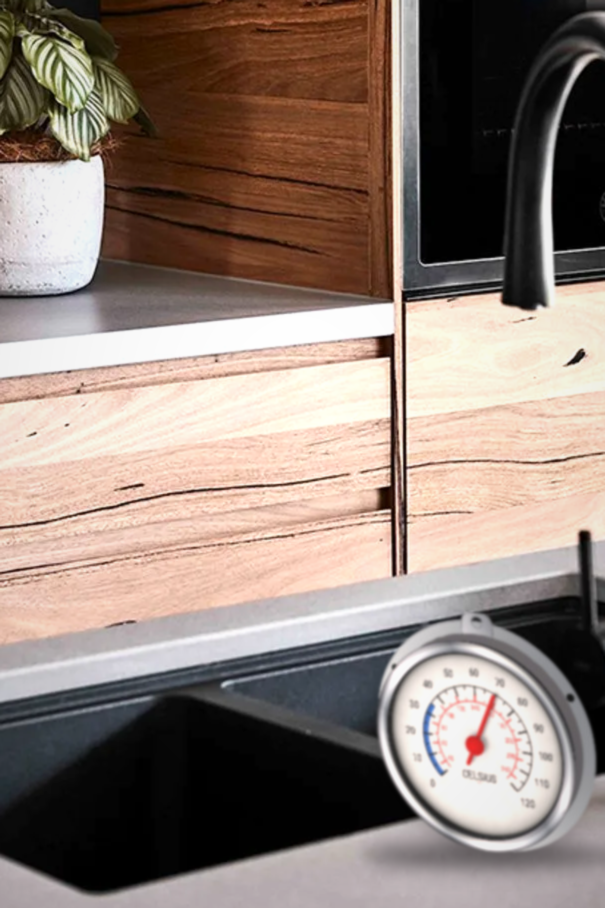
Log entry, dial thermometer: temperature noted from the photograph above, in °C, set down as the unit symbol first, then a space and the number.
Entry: °C 70
